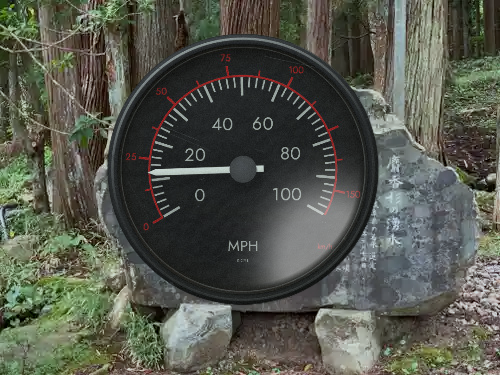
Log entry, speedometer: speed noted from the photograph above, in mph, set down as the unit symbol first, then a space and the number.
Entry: mph 12
